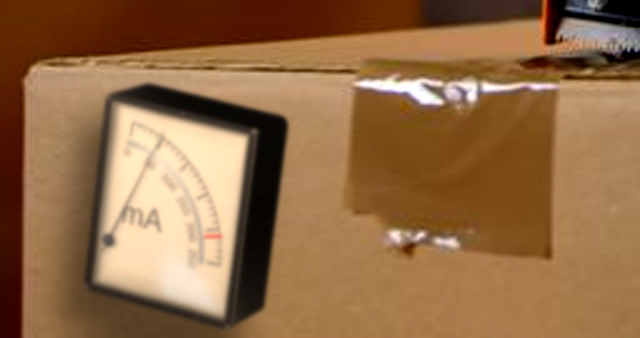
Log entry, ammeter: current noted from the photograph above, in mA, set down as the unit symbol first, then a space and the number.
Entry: mA 50
